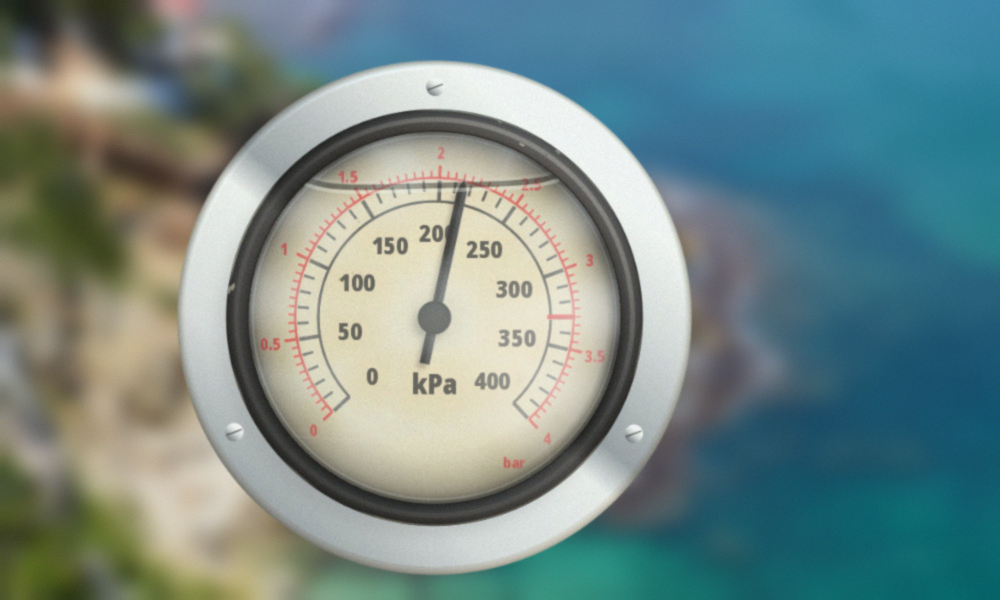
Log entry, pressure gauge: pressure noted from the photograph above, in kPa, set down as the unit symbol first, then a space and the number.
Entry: kPa 215
